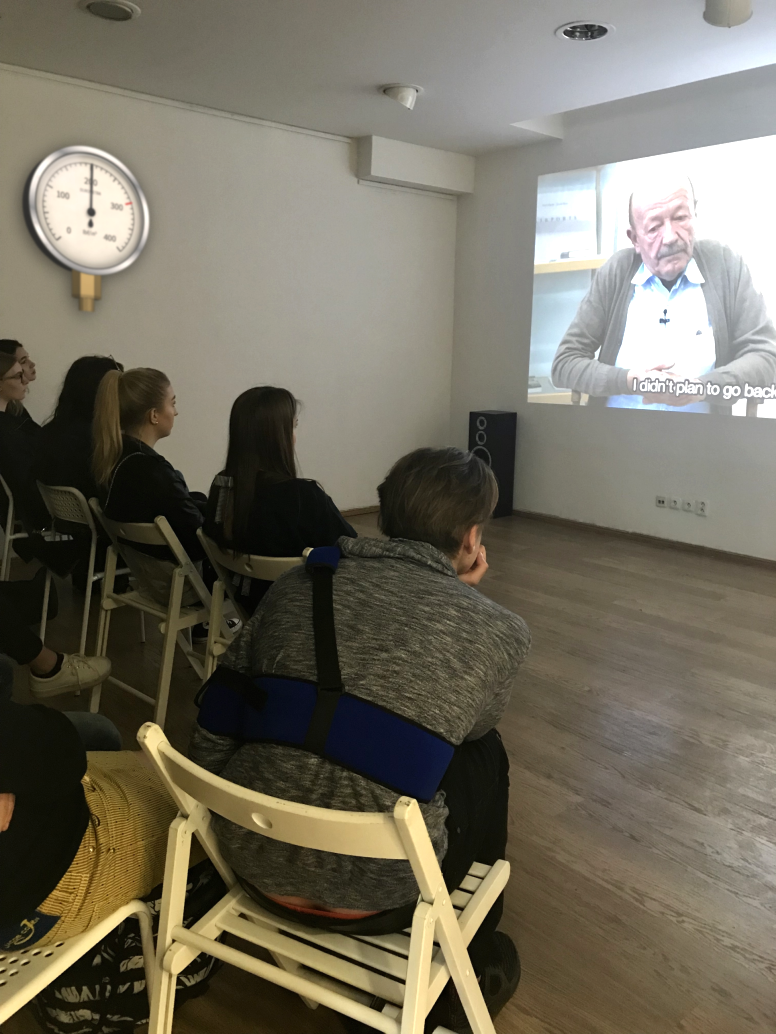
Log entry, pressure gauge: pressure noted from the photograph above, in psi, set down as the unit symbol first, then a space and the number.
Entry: psi 200
